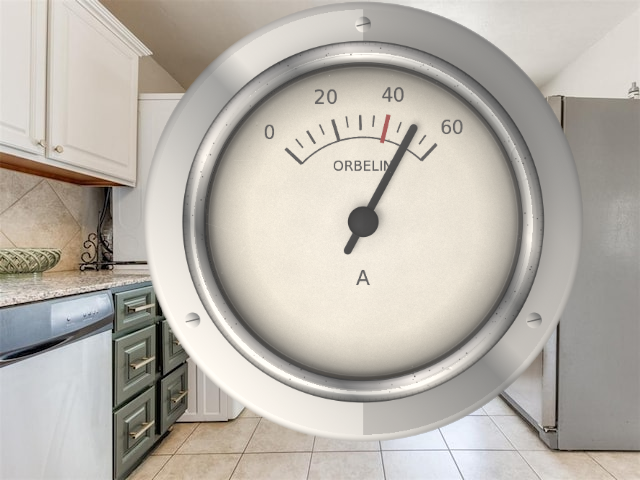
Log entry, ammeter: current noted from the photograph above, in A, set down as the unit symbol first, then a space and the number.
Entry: A 50
